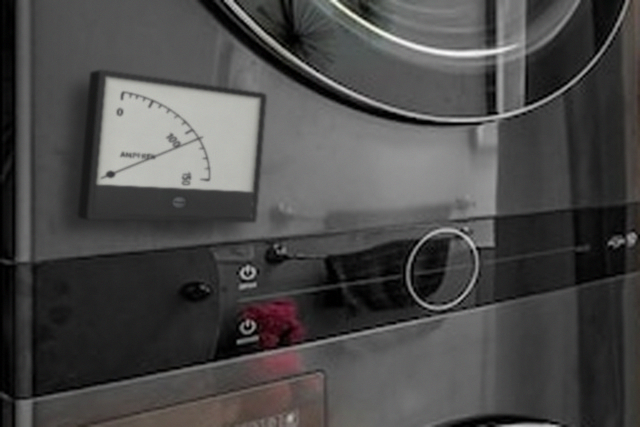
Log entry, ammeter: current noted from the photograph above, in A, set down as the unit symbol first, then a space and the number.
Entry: A 110
